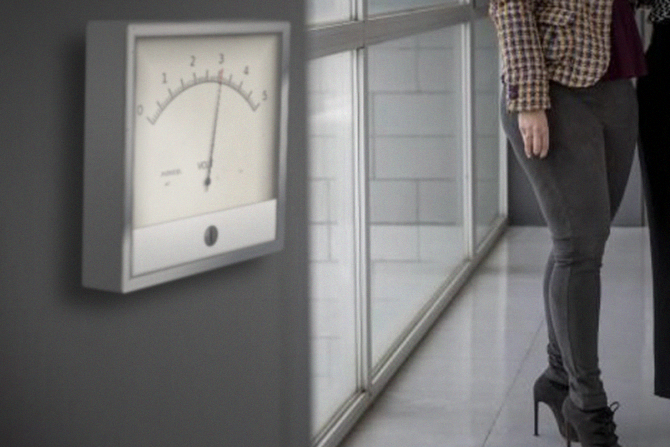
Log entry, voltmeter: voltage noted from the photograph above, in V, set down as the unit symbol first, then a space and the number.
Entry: V 3
